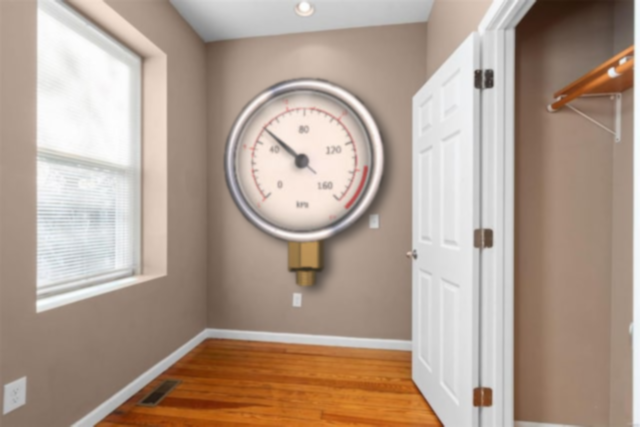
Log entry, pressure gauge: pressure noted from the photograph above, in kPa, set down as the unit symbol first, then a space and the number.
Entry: kPa 50
